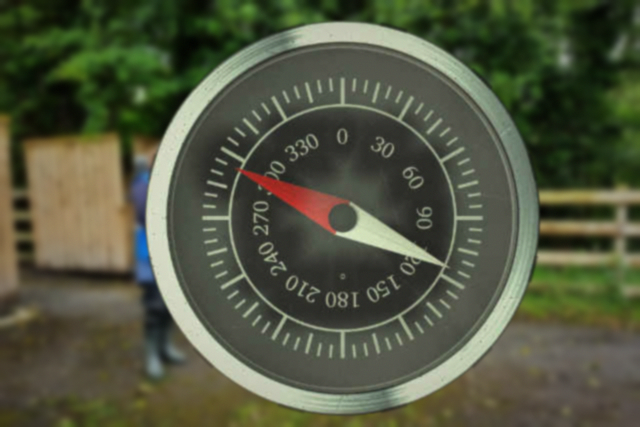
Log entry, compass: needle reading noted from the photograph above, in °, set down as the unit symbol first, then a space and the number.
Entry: ° 295
